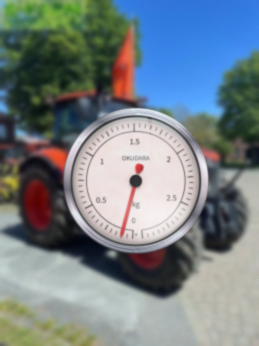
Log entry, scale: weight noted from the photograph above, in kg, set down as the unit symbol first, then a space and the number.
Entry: kg 0.1
